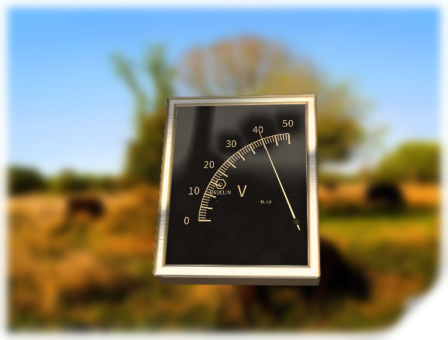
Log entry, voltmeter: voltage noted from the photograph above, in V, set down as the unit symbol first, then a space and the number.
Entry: V 40
